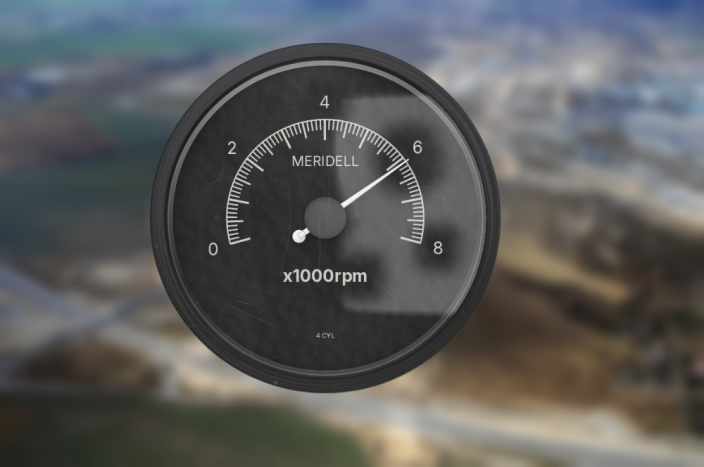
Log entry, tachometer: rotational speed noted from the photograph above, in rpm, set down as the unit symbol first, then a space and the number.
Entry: rpm 6100
